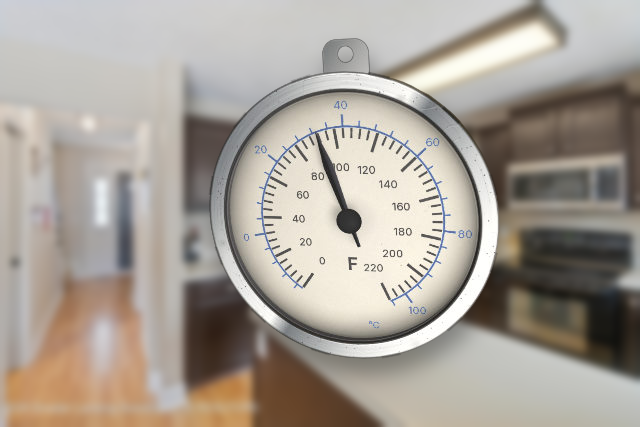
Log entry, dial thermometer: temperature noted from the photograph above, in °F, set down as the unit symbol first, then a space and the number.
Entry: °F 92
